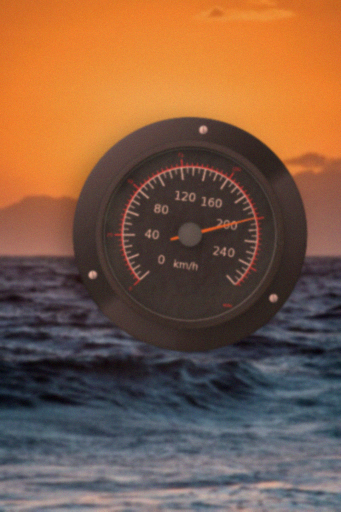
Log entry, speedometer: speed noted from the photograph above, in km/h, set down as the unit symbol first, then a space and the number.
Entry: km/h 200
